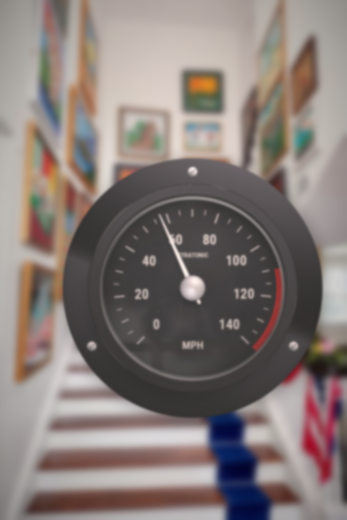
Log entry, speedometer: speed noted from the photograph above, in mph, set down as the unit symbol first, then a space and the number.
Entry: mph 57.5
